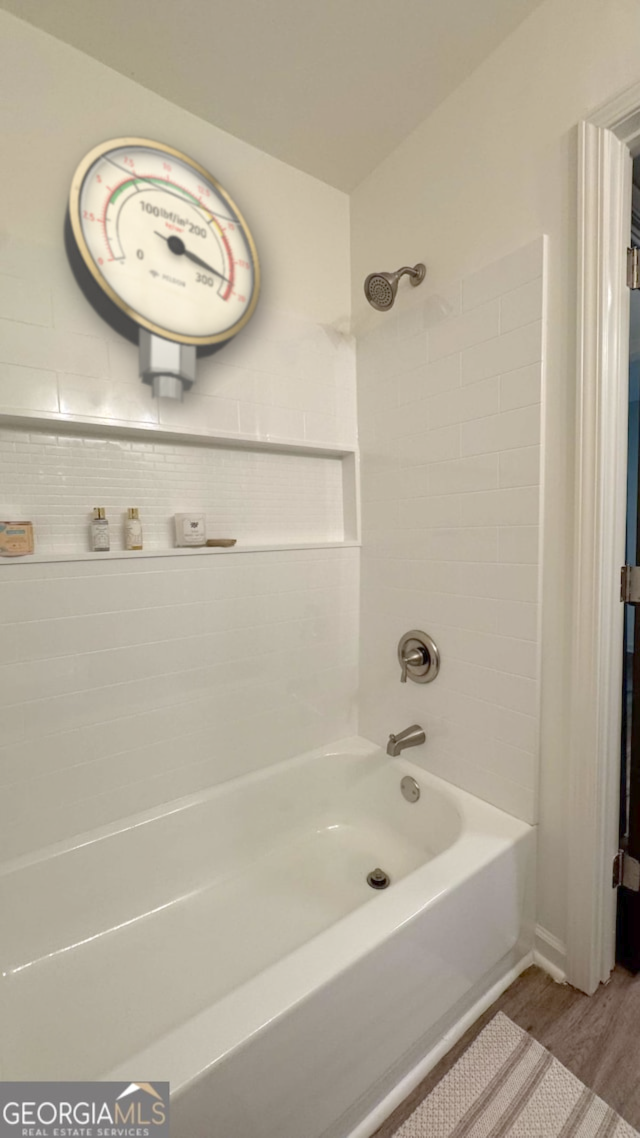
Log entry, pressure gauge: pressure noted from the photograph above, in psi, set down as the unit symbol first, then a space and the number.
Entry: psi 280
